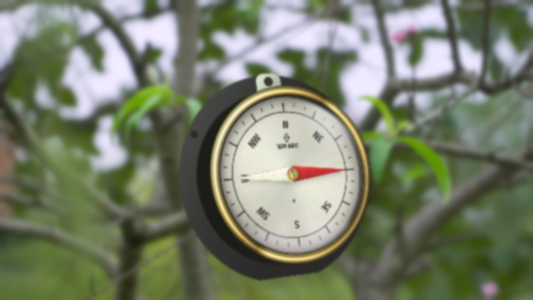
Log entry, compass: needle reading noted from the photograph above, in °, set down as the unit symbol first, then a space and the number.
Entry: ° 90
